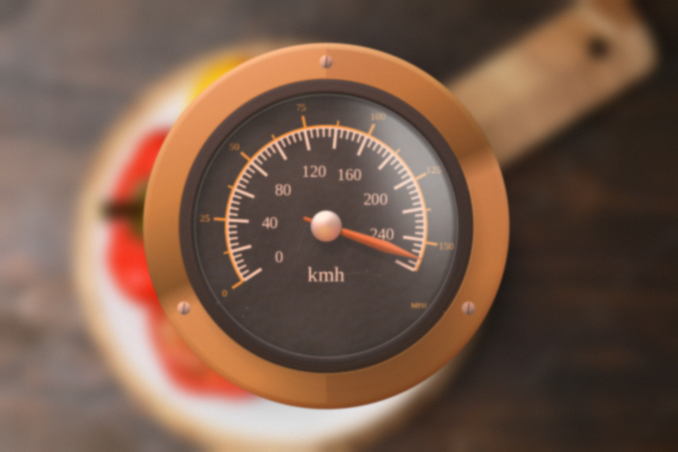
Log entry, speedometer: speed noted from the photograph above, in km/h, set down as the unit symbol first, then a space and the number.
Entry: km/h 252
